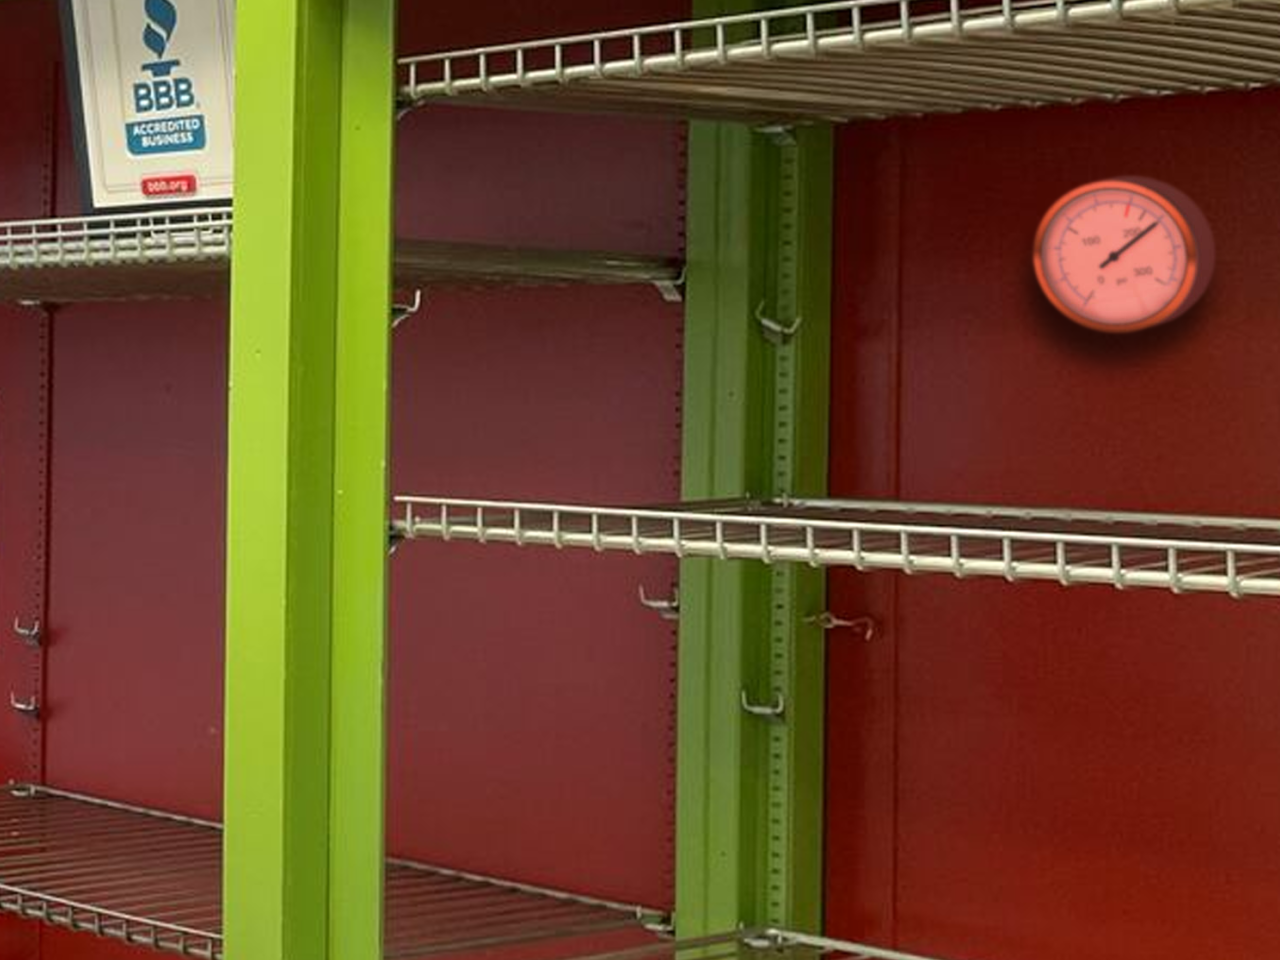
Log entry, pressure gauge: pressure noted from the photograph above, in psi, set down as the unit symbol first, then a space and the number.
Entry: psi 220
